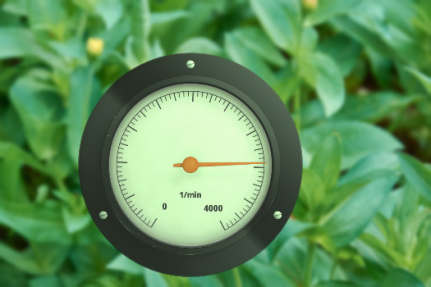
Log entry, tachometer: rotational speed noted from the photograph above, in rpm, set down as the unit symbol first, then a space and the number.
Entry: rpm 3150
